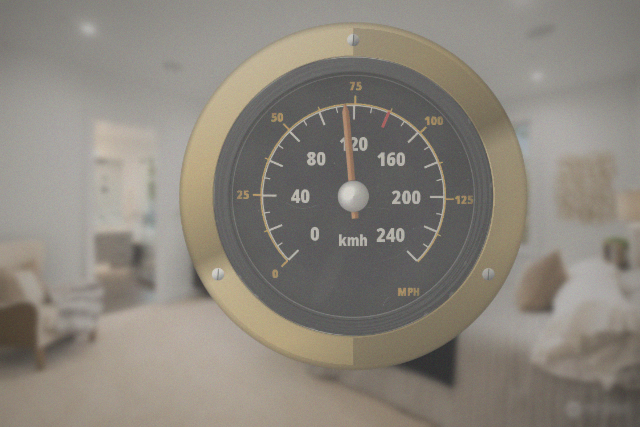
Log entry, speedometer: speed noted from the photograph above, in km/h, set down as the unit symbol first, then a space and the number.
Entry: km/h 115
